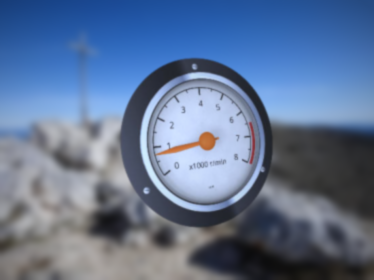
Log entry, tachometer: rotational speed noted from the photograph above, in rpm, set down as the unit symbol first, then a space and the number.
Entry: rpm 750
